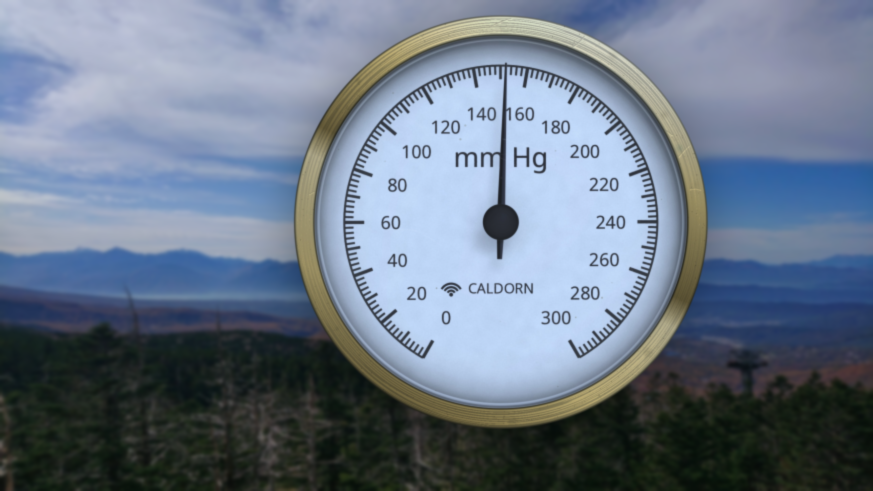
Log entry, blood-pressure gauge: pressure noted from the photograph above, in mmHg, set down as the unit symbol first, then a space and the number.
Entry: mmHg 152
